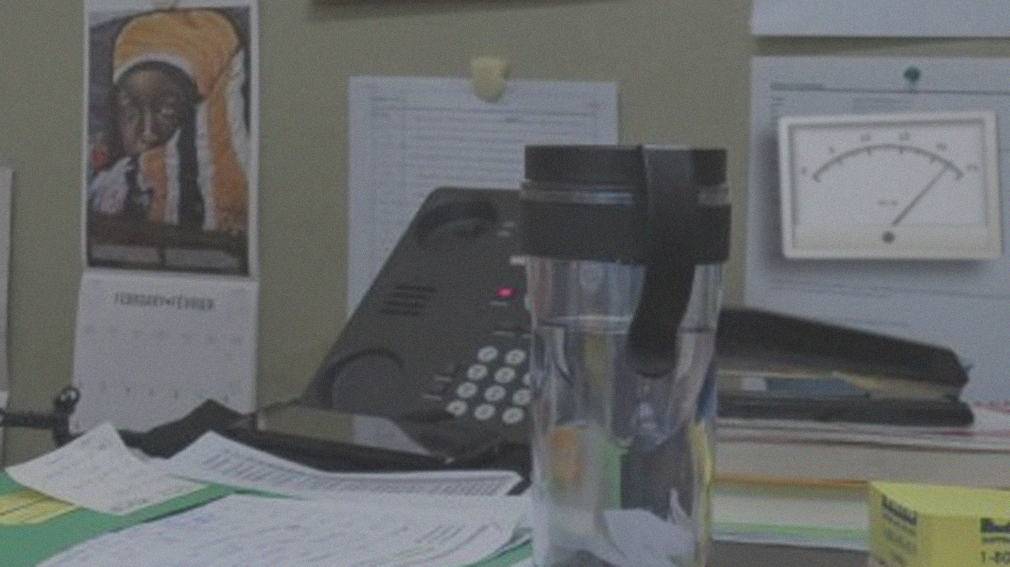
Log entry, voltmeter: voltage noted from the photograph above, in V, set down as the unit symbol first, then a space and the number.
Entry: V 22.5
